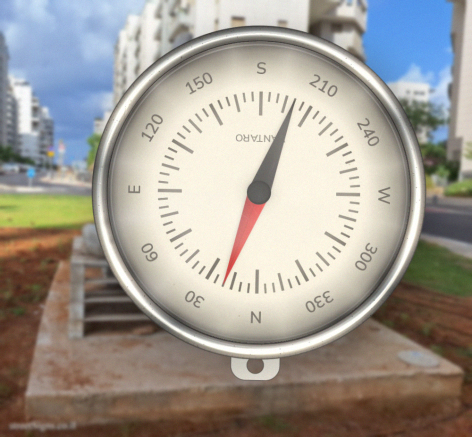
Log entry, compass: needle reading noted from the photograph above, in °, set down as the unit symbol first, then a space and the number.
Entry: ° 20
